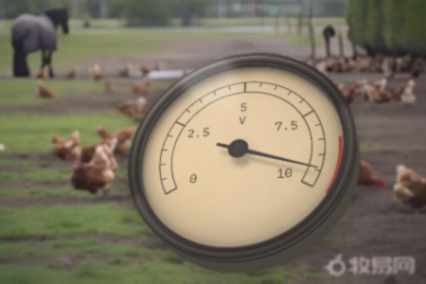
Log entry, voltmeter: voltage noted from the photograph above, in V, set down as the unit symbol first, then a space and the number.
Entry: V 9.5
